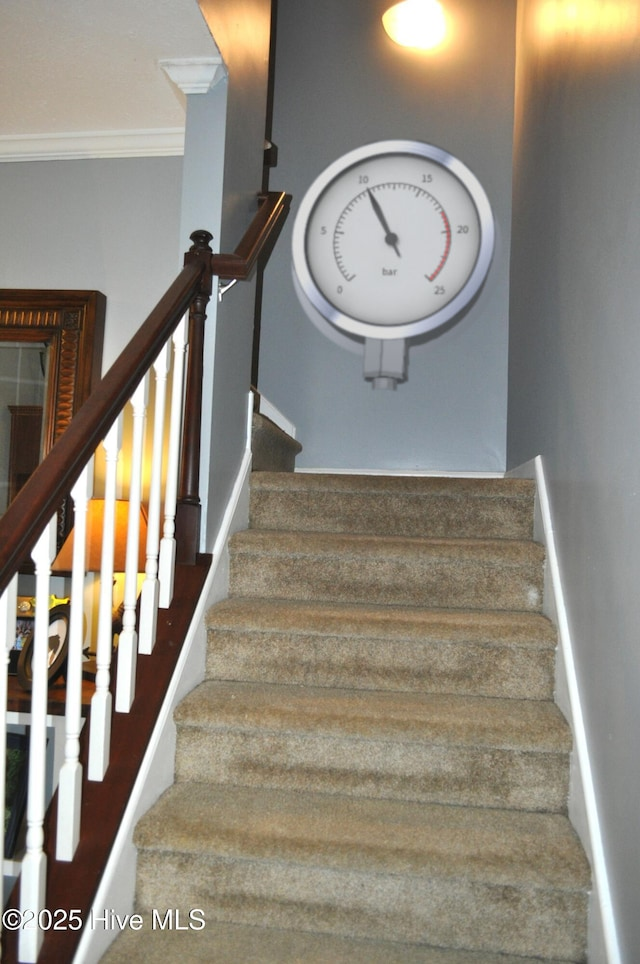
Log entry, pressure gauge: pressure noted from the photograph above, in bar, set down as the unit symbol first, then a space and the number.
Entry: bar 10
